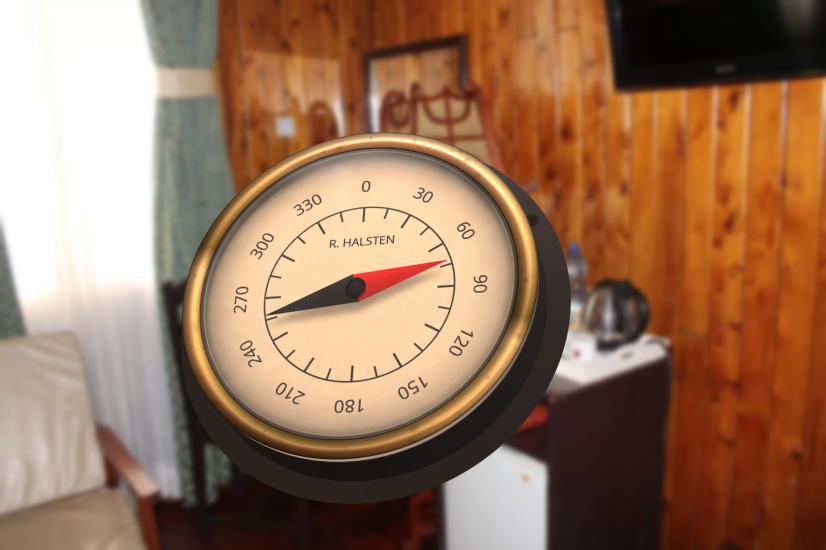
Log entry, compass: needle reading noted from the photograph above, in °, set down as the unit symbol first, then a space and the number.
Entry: ° 75
